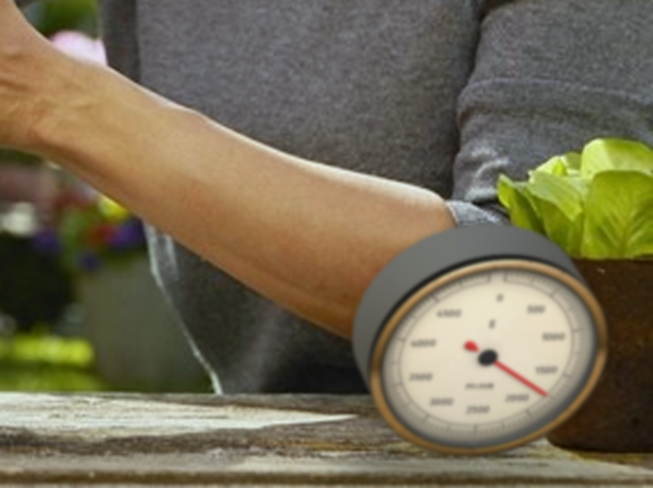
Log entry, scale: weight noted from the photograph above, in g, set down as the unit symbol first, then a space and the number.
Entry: g 1750
